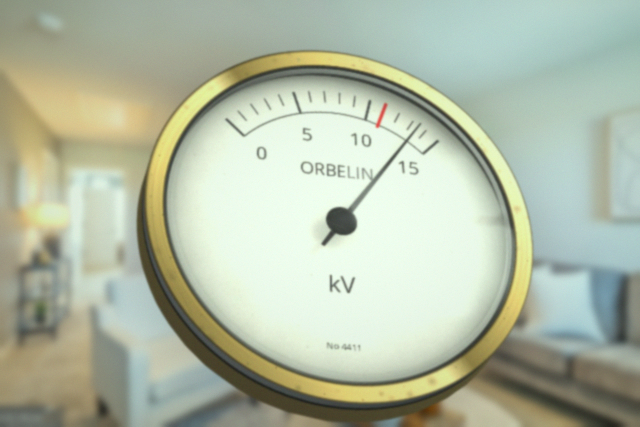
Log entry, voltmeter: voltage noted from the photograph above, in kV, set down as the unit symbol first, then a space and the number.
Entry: kV 13.5
